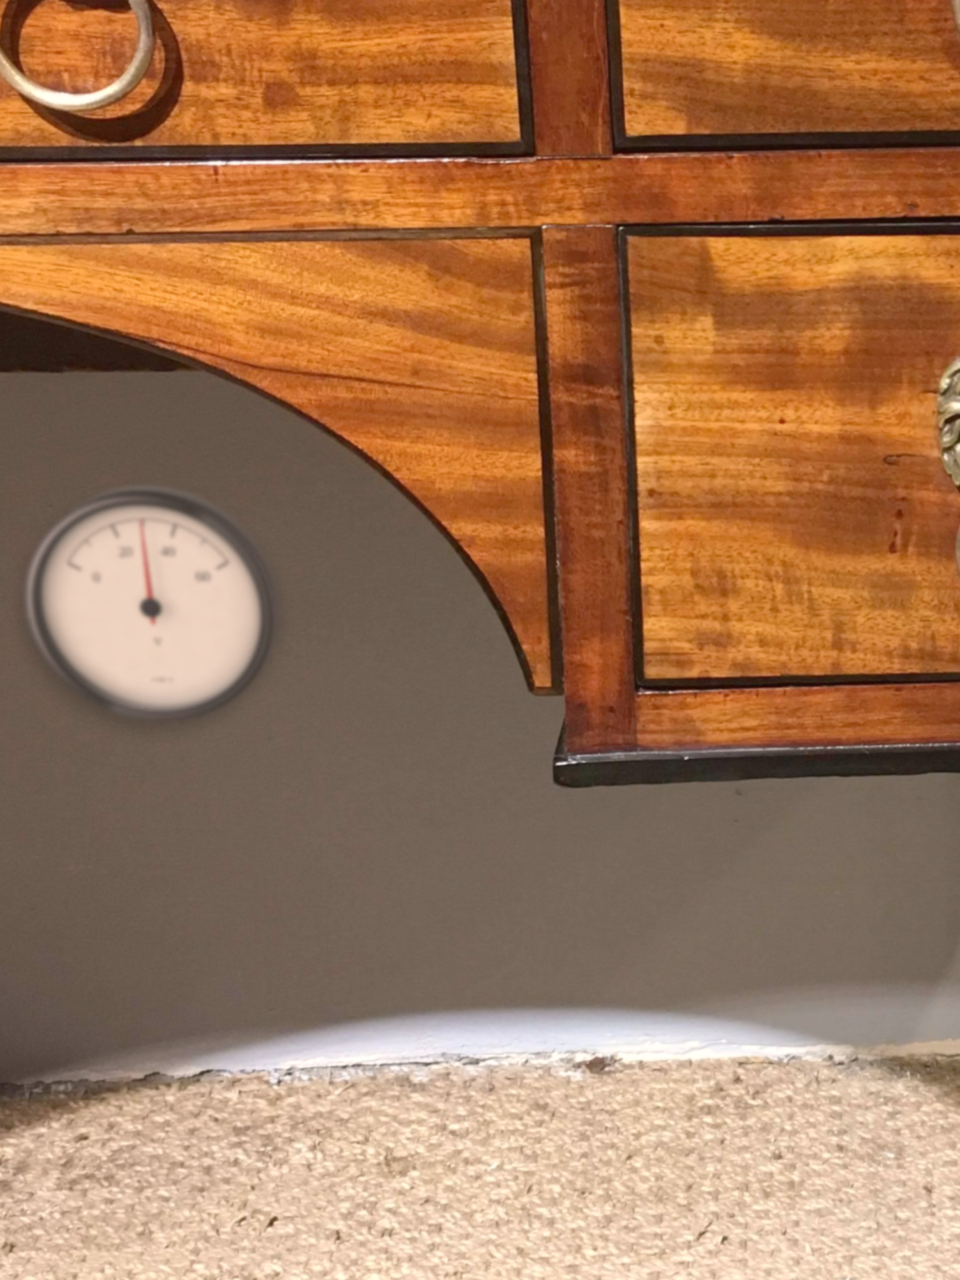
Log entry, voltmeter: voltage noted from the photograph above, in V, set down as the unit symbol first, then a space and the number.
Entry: V 30
